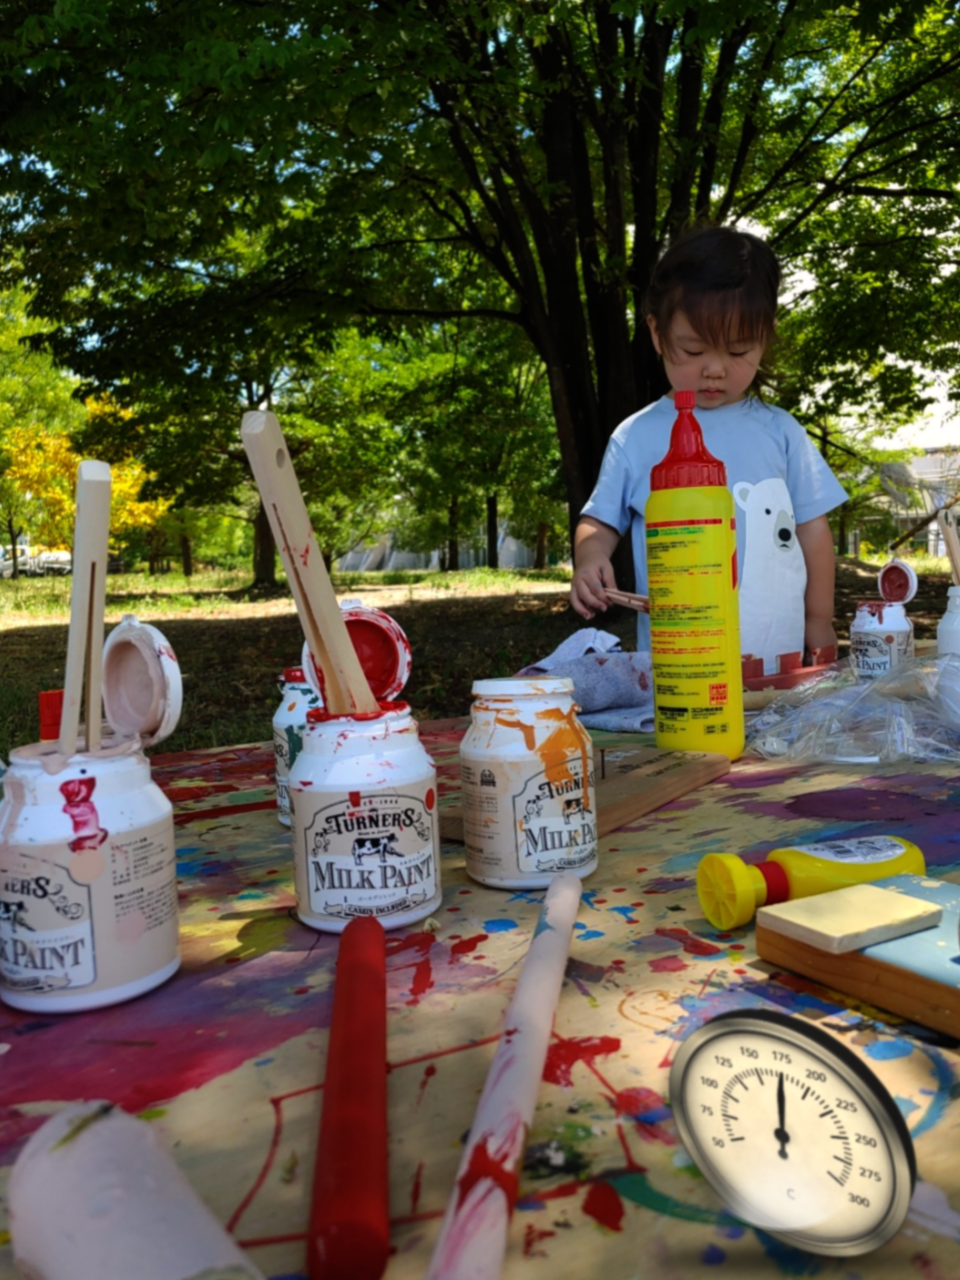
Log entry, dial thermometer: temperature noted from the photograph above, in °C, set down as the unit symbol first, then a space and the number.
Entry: °C 175
